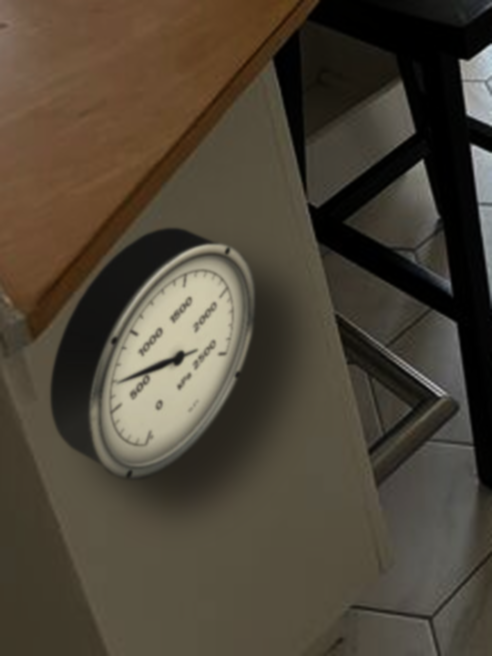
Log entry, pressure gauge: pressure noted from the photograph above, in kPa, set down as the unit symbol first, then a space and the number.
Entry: kPa 700
